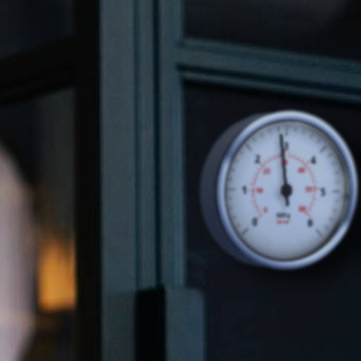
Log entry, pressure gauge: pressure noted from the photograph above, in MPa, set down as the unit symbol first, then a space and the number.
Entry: MPa 2.8
